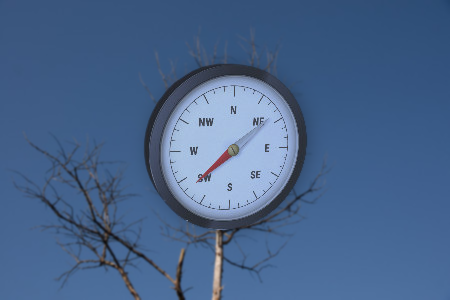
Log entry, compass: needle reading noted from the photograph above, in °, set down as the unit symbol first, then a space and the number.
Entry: ° 230
